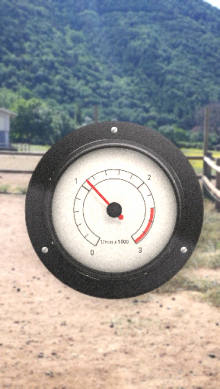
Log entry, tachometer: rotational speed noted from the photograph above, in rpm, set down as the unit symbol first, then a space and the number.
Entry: rpm 1100
